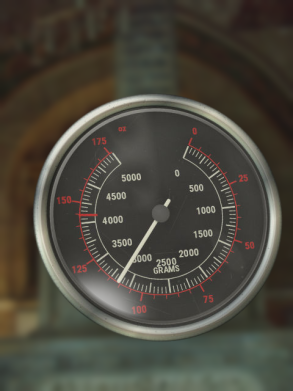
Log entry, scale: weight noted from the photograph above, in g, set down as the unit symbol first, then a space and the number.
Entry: g 3150
